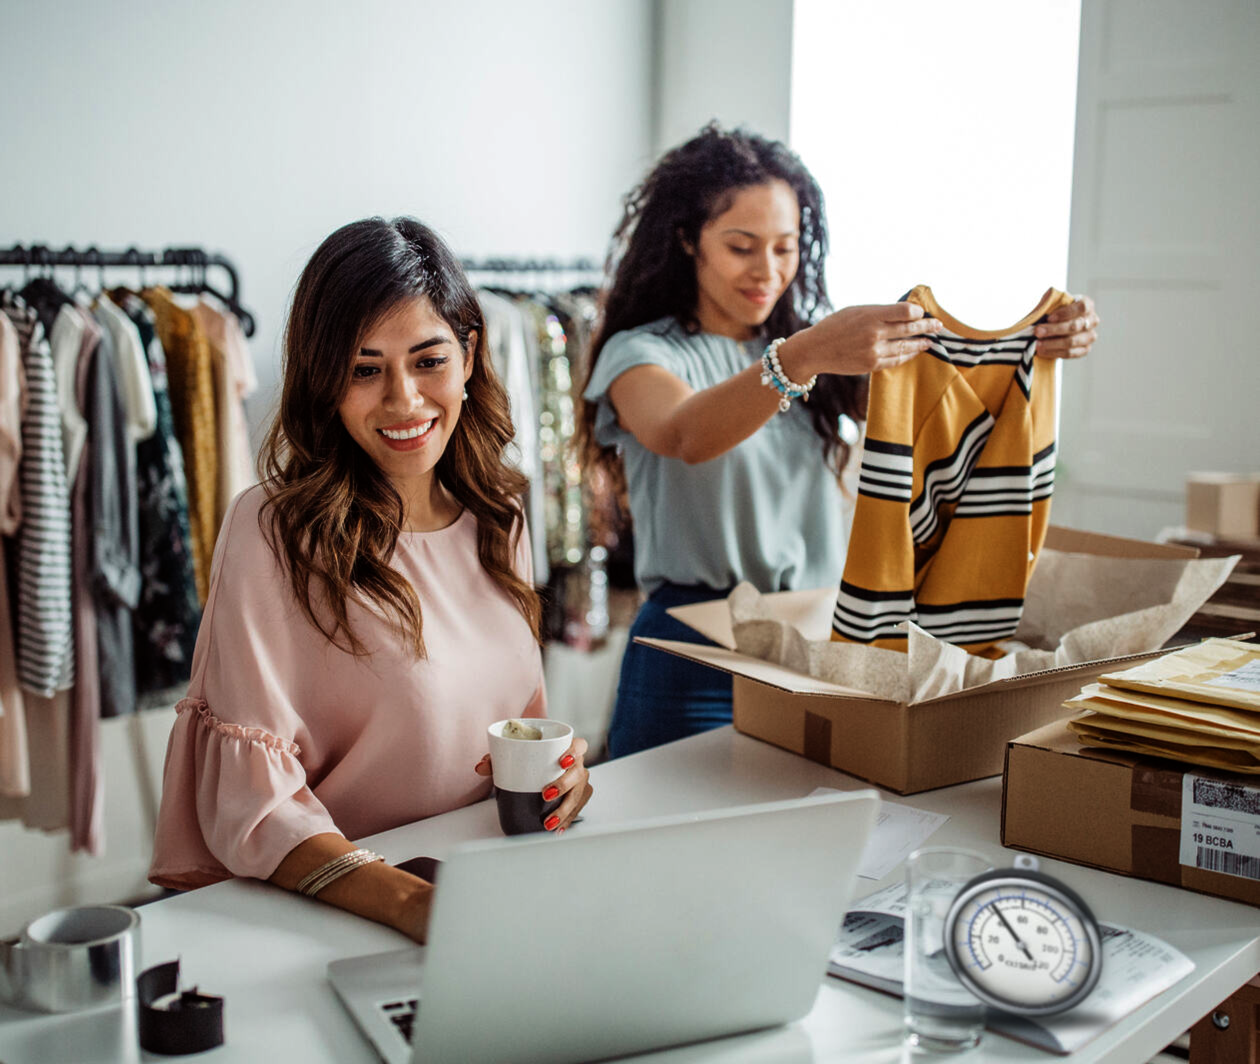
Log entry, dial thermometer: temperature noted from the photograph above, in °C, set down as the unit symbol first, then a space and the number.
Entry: °C 44
